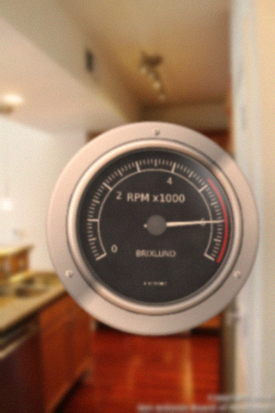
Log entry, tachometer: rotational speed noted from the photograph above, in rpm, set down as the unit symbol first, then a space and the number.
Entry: rpm 6000
